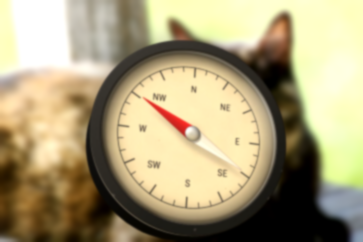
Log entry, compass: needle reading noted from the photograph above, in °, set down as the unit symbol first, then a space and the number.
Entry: ° 300
